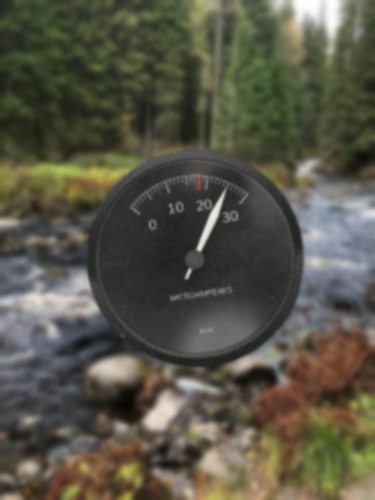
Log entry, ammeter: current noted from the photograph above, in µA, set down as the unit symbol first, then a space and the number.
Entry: µA 25
